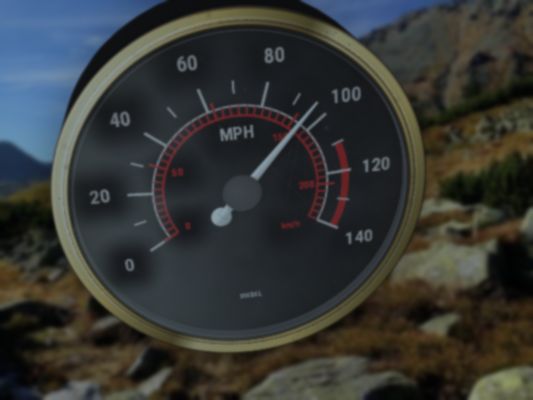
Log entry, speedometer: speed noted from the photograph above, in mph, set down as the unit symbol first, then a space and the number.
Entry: mph 95
